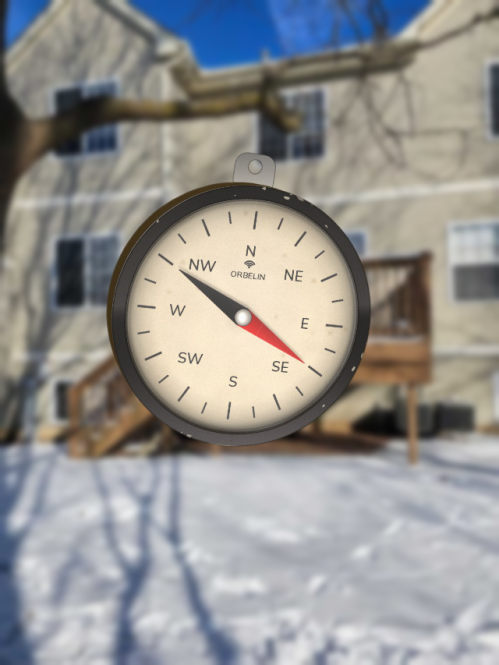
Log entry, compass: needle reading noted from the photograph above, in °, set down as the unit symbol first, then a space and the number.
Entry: ° 120
